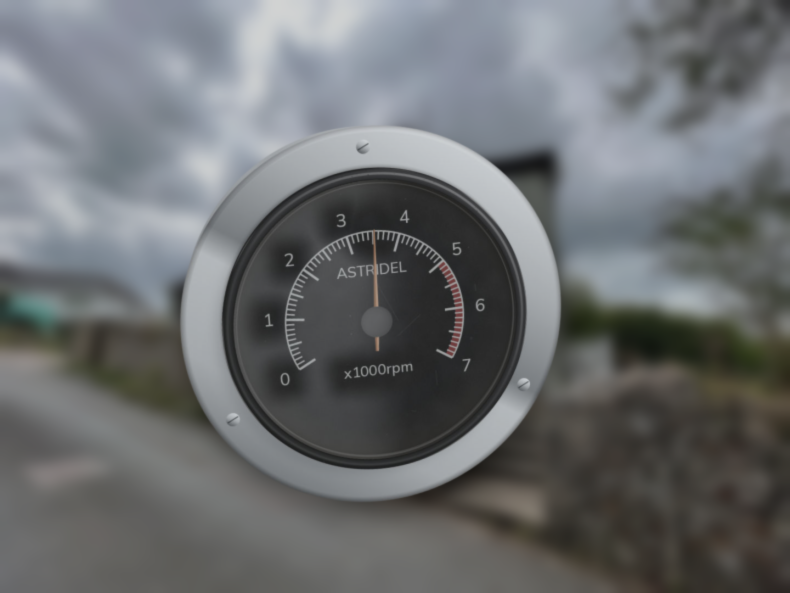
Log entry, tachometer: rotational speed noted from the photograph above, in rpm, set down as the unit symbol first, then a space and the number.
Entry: rpm 3500
